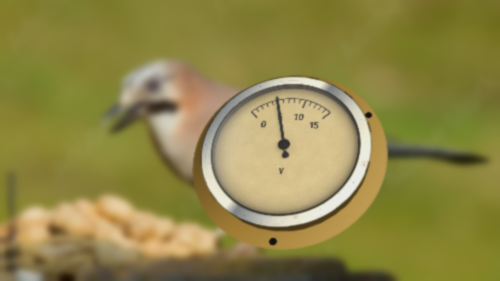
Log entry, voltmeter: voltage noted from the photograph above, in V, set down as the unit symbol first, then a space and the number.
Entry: V 5
